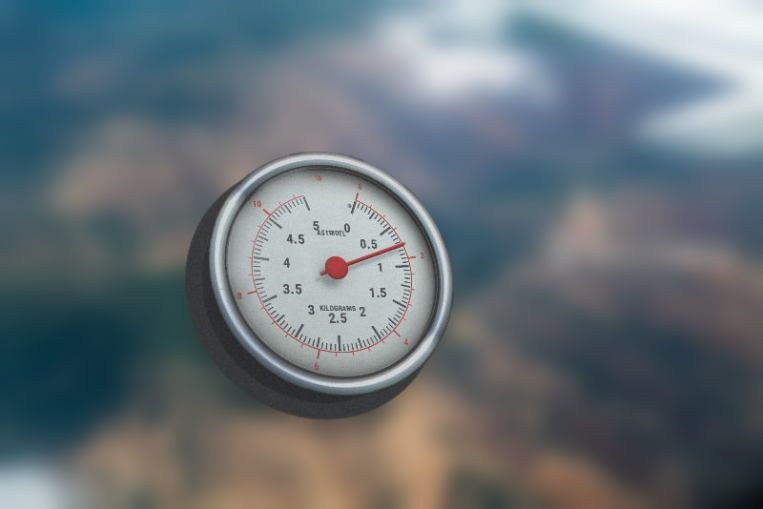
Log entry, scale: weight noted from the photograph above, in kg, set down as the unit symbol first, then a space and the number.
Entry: kg 0.75
